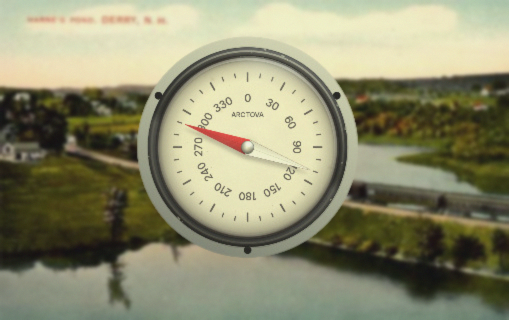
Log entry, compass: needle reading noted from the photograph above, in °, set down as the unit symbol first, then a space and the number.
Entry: ° 290
